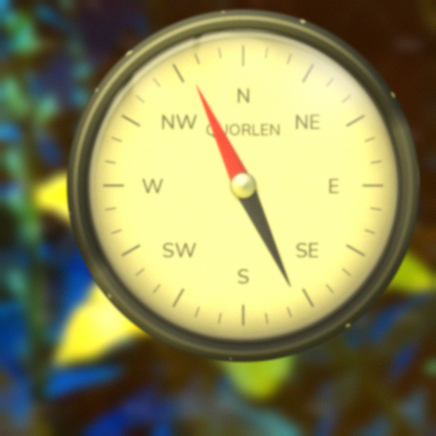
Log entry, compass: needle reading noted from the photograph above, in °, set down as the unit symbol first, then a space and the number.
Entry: ° 335
